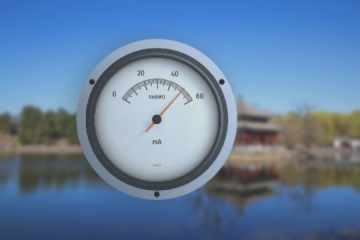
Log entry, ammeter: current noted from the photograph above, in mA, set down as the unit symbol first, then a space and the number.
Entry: mA 50
